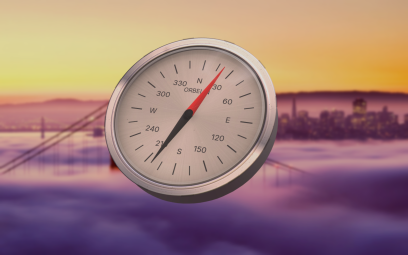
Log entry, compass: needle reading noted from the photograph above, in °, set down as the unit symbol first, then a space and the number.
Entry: ° 22.5
